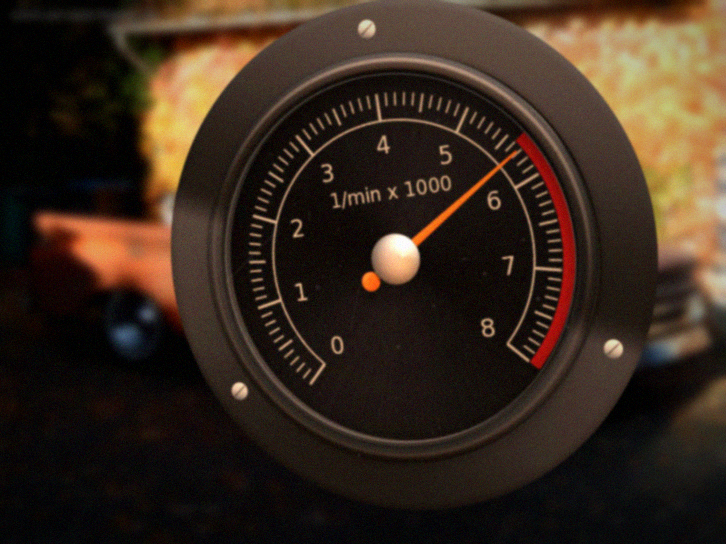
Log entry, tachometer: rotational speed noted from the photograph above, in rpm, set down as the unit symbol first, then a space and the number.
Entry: rpm 5700
